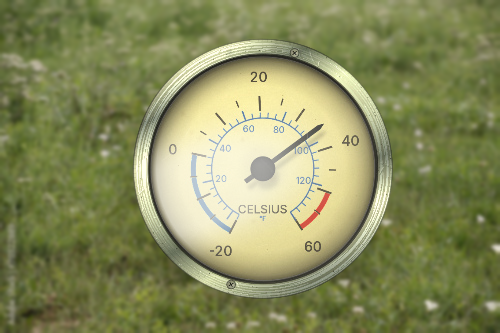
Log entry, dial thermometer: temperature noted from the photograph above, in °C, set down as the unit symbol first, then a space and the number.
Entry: °C 35
